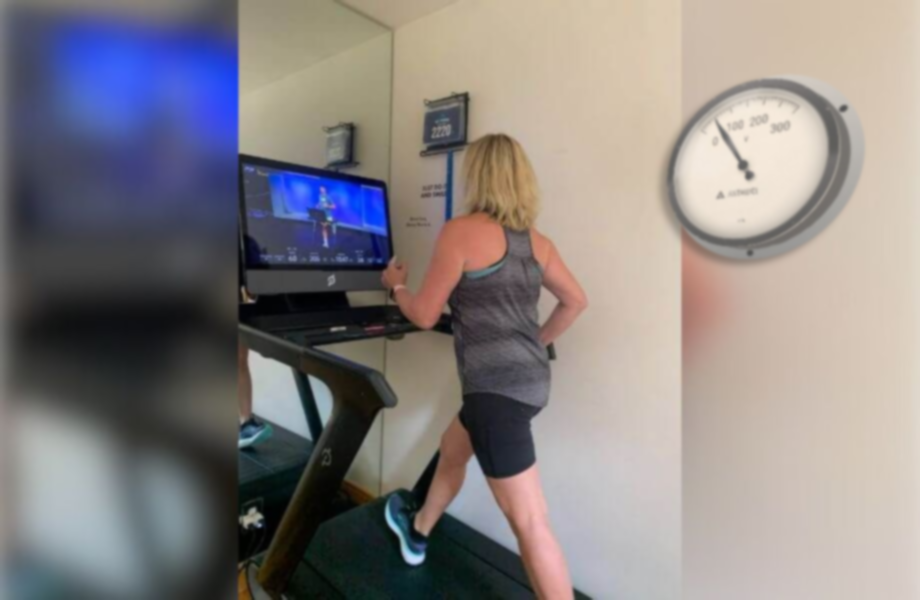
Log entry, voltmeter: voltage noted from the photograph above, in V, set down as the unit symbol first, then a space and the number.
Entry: V 50
